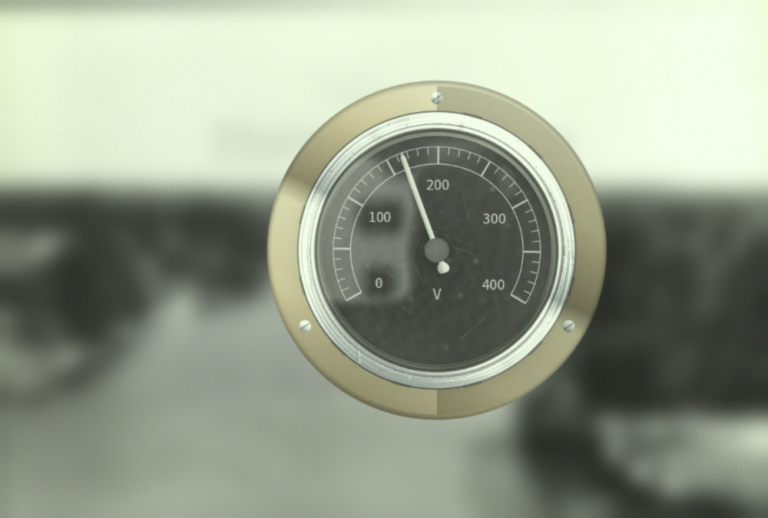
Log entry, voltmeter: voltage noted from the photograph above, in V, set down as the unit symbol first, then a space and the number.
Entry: V 165
